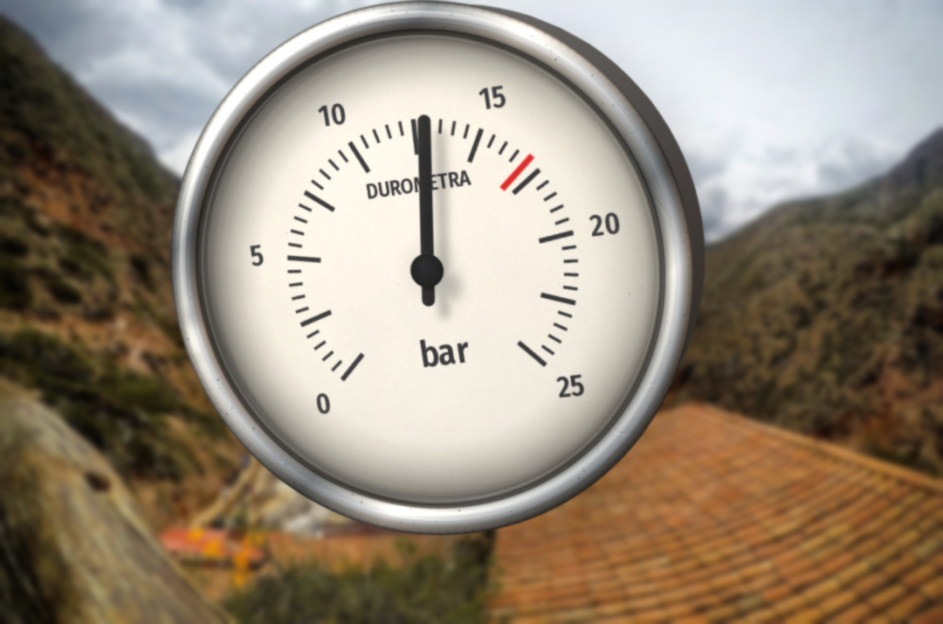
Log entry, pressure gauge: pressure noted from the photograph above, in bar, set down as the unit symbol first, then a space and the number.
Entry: bar 13
